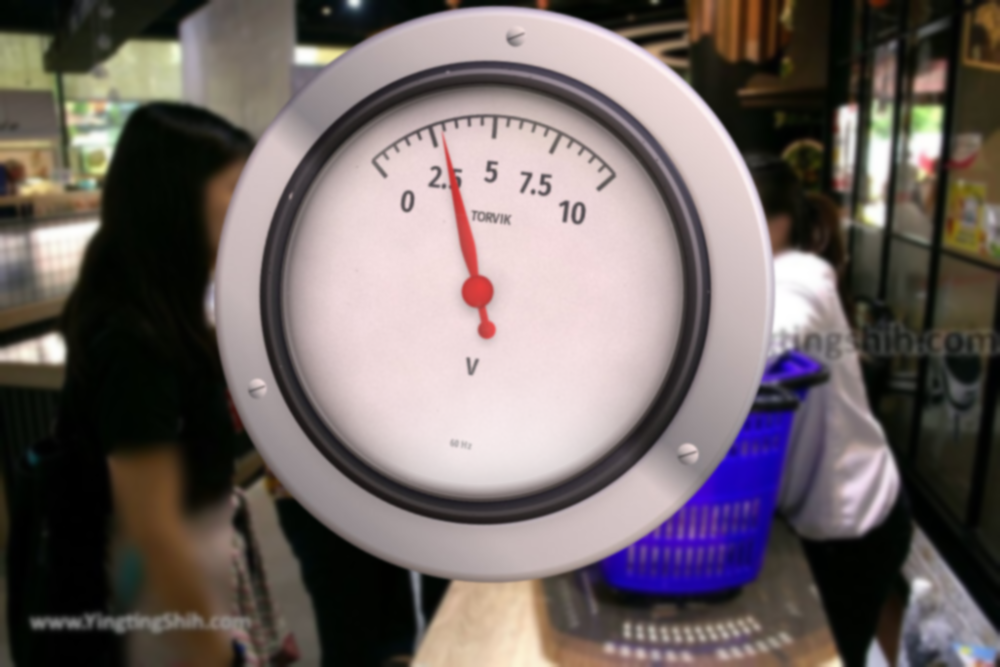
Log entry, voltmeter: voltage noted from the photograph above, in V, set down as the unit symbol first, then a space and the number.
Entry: V 3
